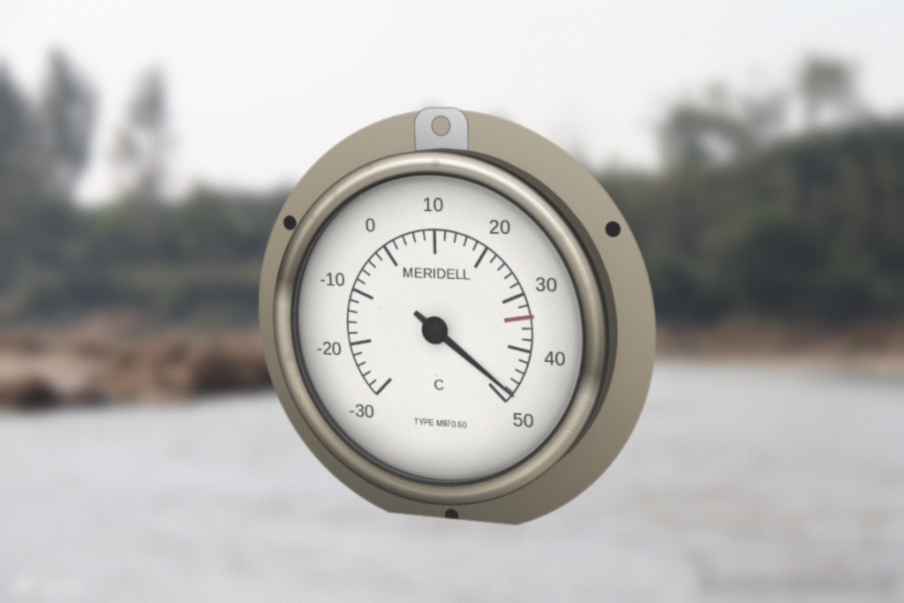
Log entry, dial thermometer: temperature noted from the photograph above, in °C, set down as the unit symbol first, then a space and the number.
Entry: °C 48
